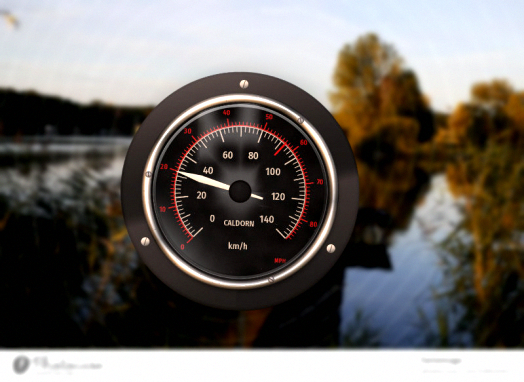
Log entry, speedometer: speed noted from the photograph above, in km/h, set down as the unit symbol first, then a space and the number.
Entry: km/h 32
